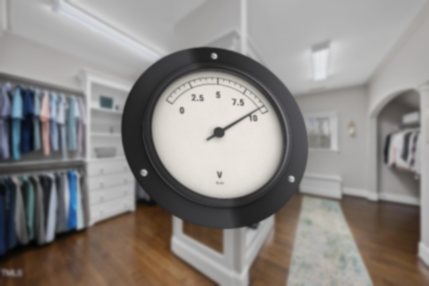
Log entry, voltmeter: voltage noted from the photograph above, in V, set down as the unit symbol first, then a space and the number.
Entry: V 9.5
